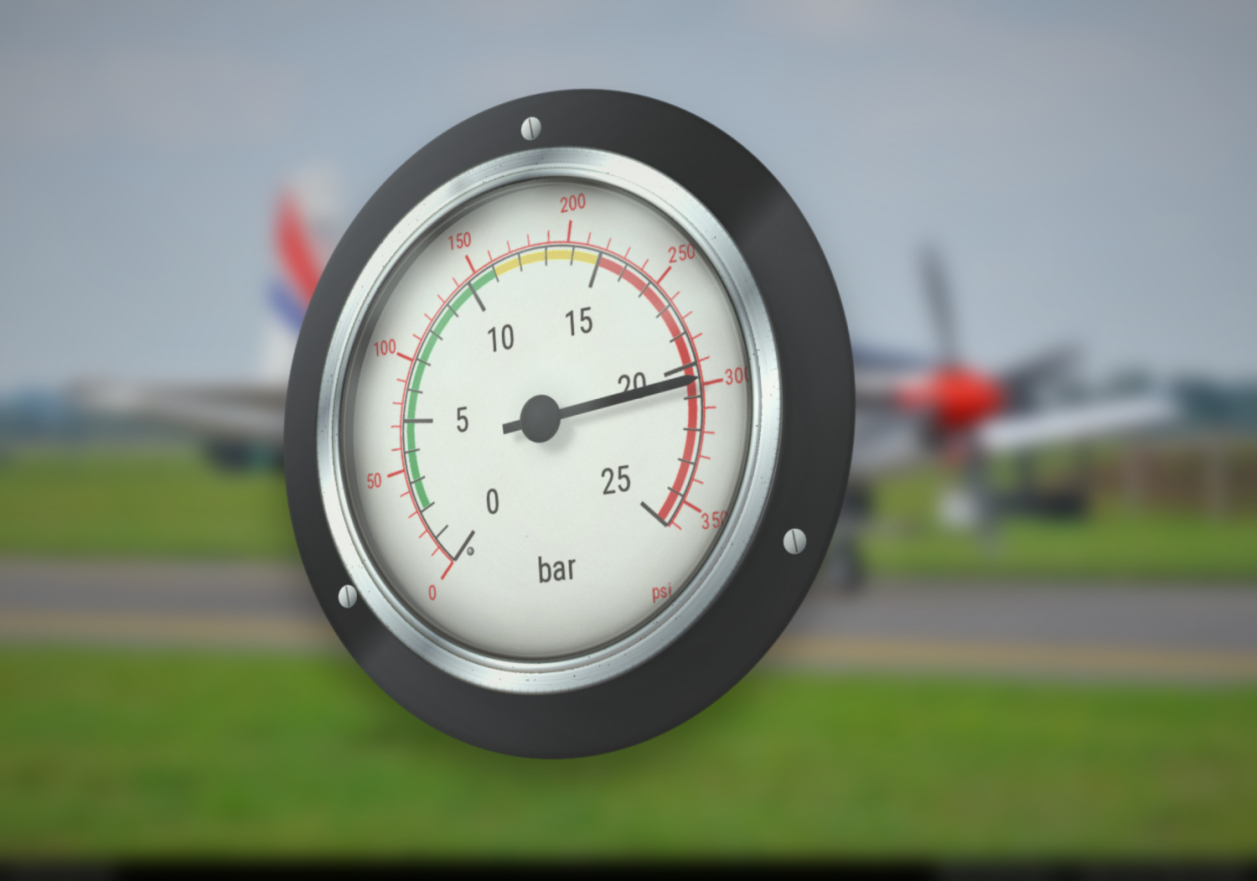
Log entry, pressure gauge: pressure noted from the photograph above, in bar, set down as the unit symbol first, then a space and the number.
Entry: bar 20.5
